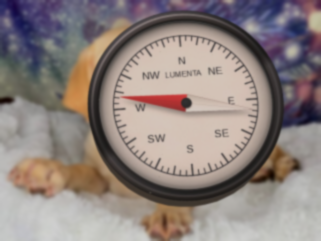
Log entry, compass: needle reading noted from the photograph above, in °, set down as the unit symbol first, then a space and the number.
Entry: ° 280
